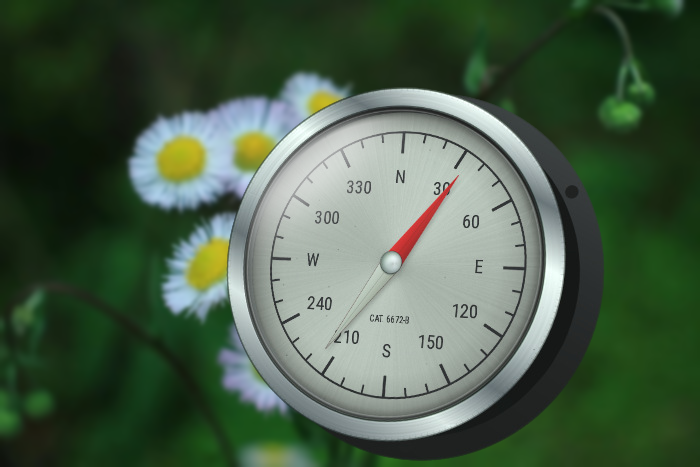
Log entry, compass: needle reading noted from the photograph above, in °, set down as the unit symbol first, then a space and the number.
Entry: ° 35
